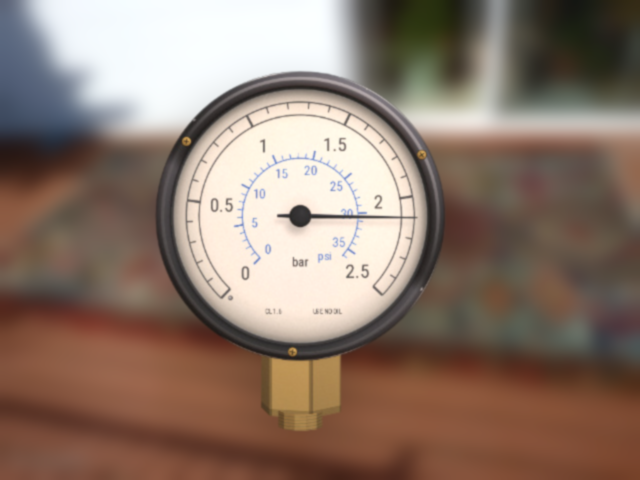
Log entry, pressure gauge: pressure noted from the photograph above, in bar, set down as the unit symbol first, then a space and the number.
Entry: bar 2.1
